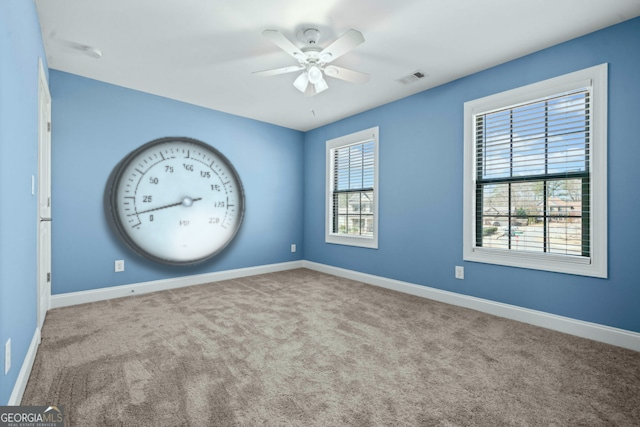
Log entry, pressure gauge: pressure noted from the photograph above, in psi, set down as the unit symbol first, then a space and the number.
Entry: psi 10
